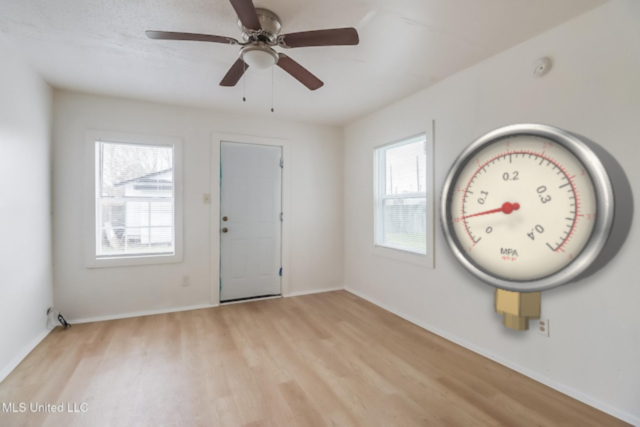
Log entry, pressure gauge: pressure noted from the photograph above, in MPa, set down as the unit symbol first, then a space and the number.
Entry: MPa 0.05
